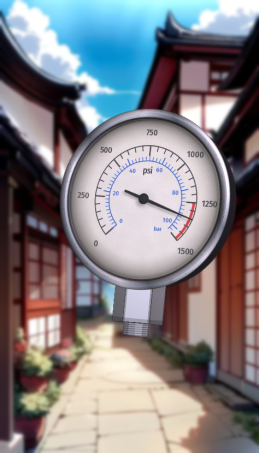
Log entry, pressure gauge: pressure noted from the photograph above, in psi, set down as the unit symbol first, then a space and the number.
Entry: psi 1350
